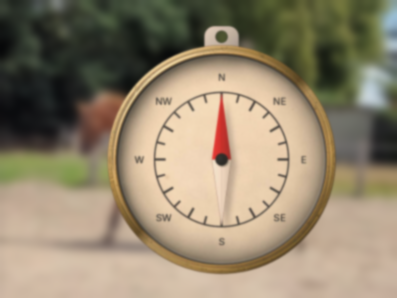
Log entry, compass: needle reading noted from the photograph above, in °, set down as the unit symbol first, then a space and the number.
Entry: ° 0
